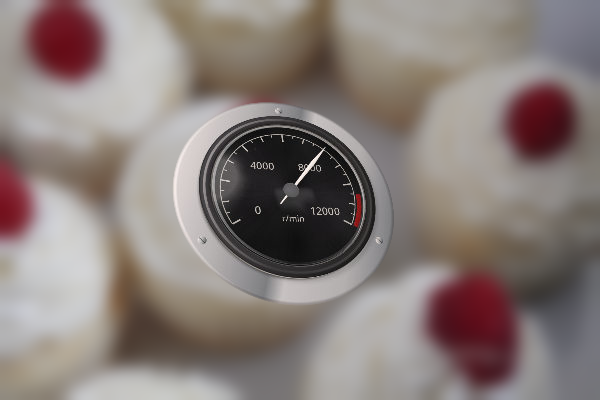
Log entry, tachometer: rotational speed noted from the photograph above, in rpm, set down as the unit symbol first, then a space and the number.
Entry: rpm 8000
